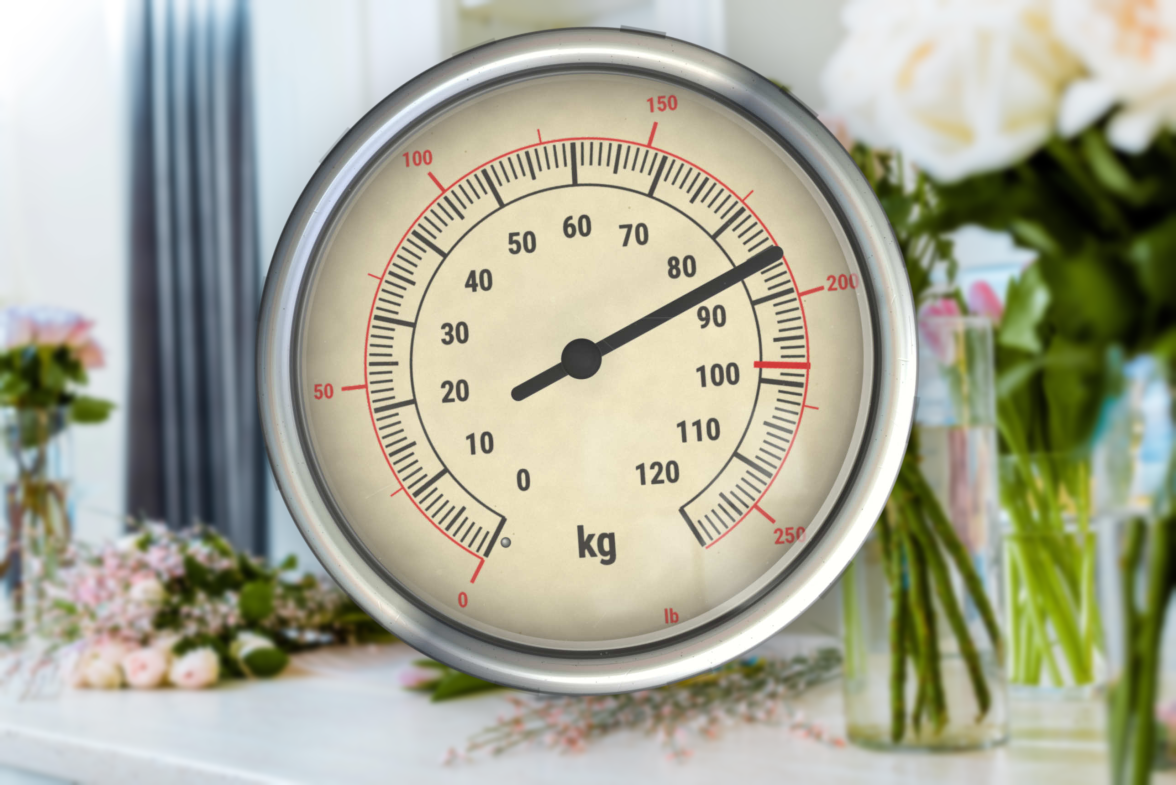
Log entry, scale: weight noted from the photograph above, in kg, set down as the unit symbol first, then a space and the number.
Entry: kg 86
